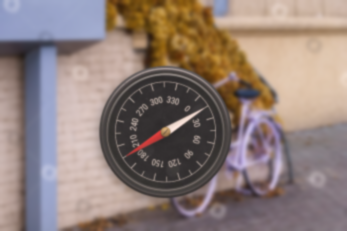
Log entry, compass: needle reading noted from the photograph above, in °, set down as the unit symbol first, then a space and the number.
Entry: ° 195
